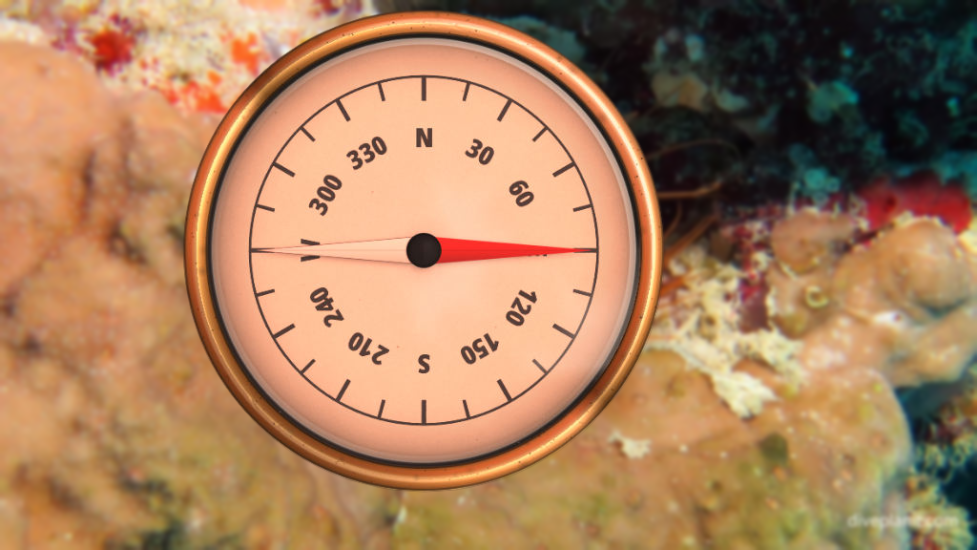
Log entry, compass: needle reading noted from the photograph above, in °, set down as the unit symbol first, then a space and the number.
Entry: ° 90
